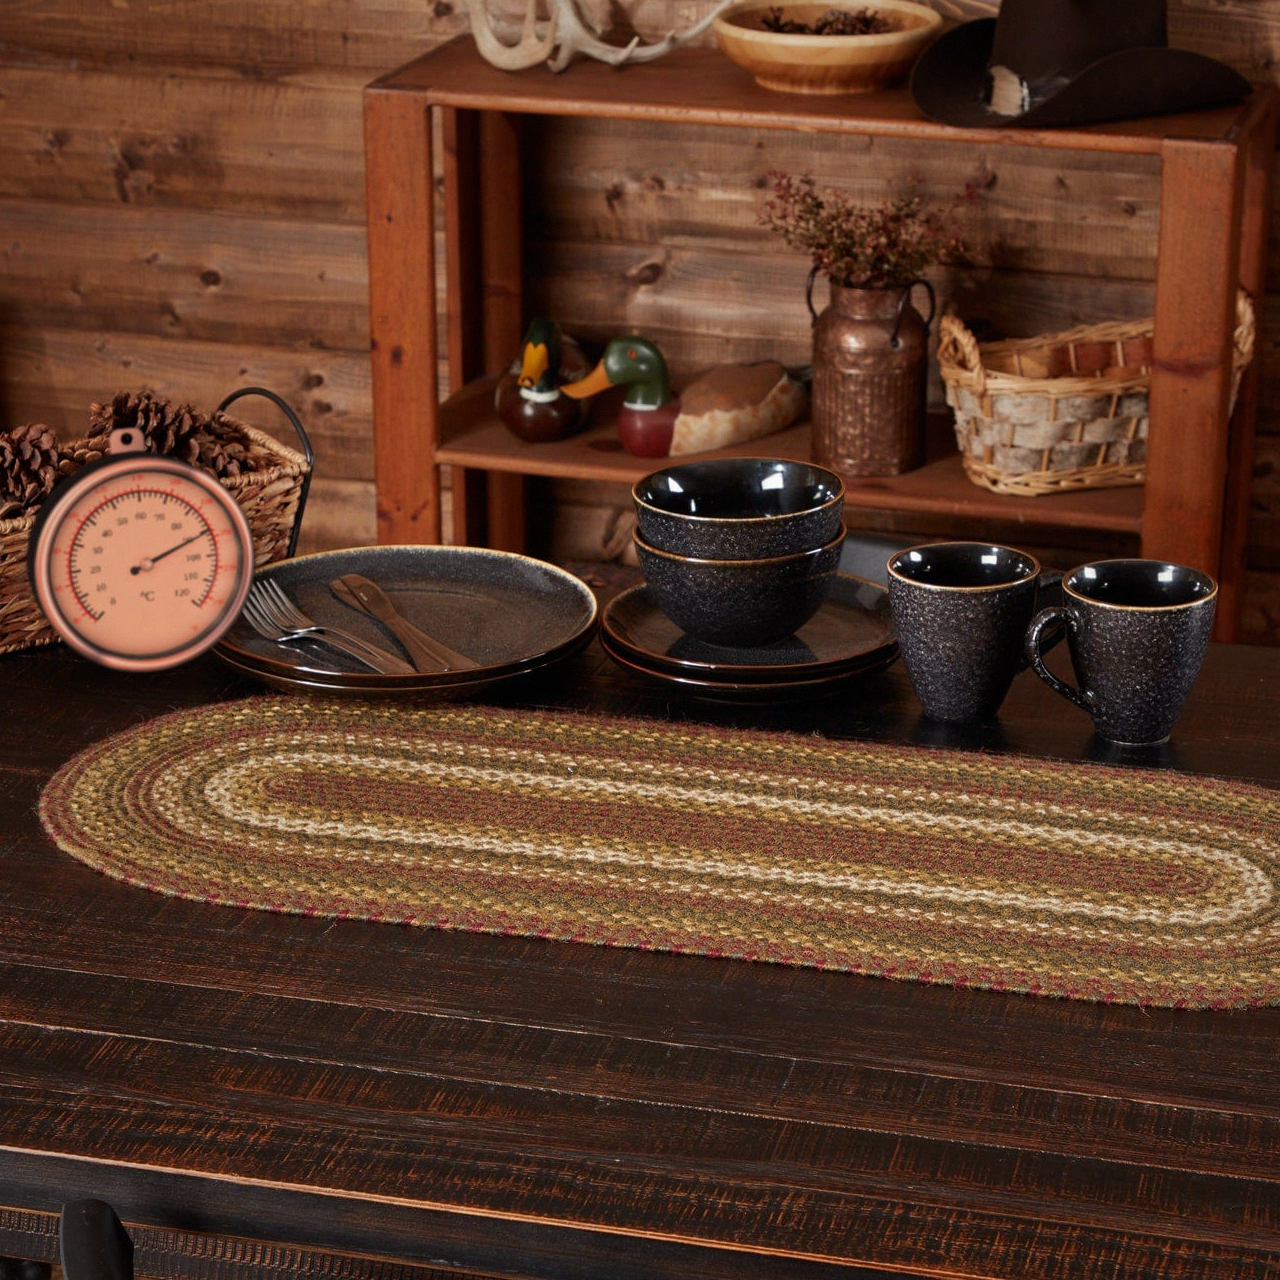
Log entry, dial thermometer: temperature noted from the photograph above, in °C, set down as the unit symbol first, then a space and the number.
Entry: °C 90
